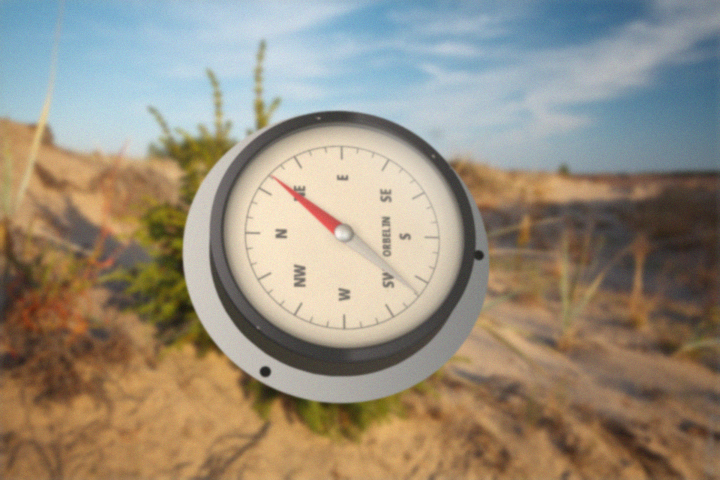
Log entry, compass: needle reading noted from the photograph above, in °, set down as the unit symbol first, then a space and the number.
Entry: ° 40
